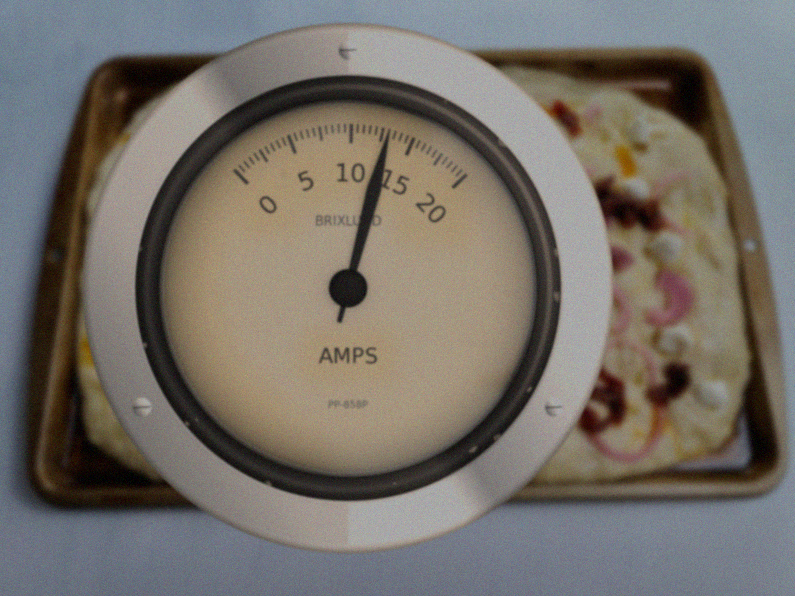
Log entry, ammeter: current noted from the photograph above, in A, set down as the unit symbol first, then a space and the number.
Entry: A 13
